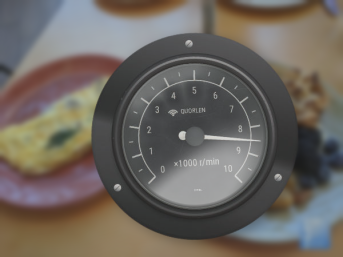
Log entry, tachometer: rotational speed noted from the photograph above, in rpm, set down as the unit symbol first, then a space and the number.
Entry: rpm 8500
